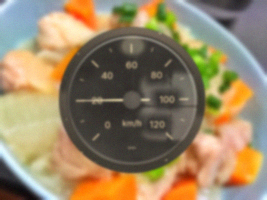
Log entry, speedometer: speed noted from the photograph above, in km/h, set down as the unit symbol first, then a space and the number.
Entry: km/h 20
